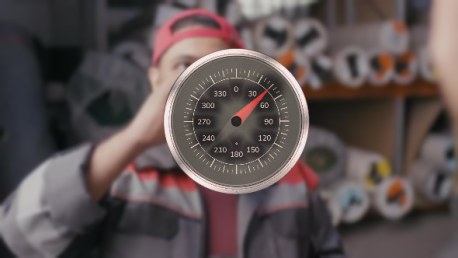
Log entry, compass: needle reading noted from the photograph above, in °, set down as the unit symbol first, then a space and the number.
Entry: ° 45
